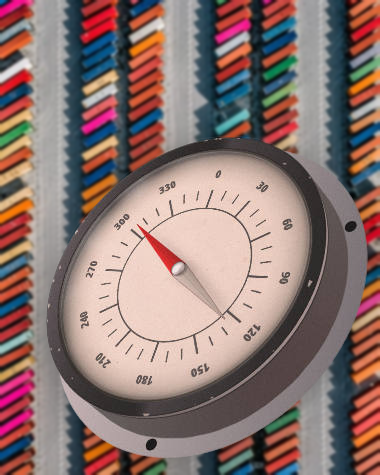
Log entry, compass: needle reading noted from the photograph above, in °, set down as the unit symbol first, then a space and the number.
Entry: ° 305
